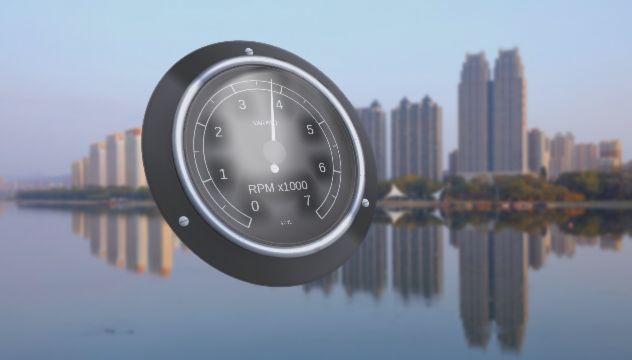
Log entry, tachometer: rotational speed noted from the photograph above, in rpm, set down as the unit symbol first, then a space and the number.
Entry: rpm 3750
